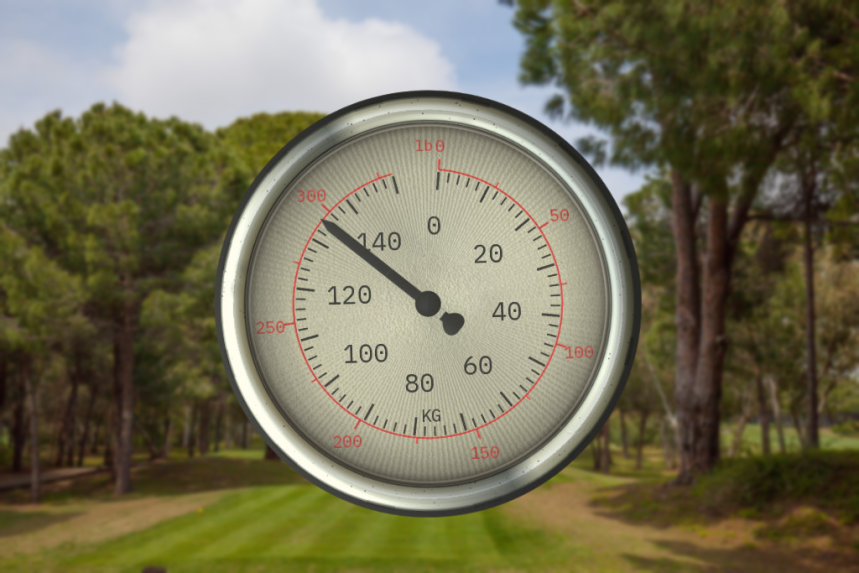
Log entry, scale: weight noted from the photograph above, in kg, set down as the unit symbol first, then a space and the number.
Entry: kg 134
